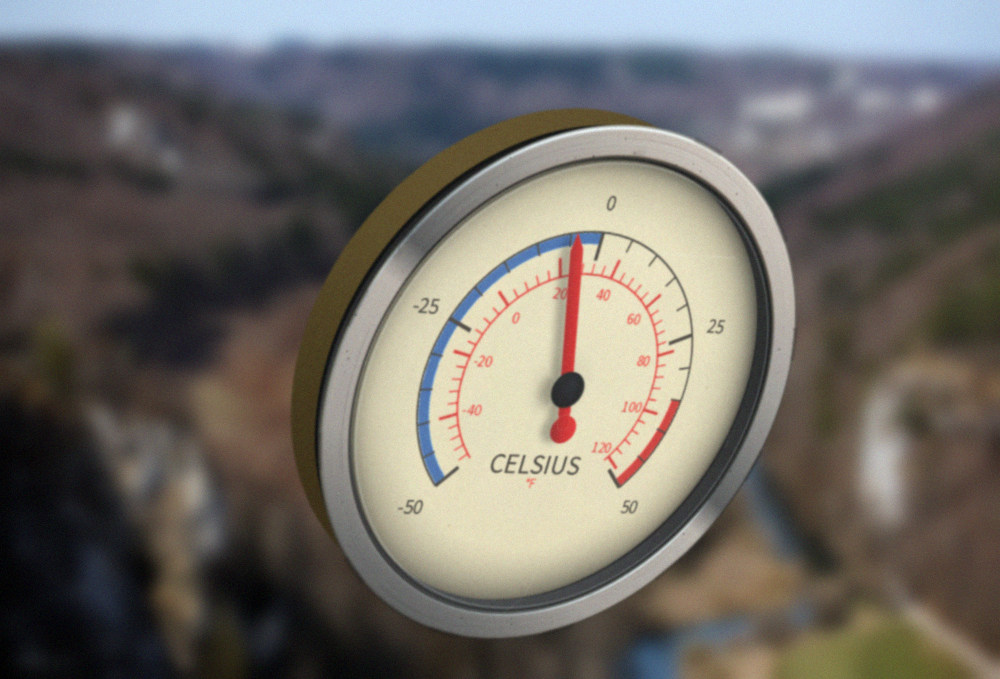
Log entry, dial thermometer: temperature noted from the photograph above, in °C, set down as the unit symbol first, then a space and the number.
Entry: °C -5
